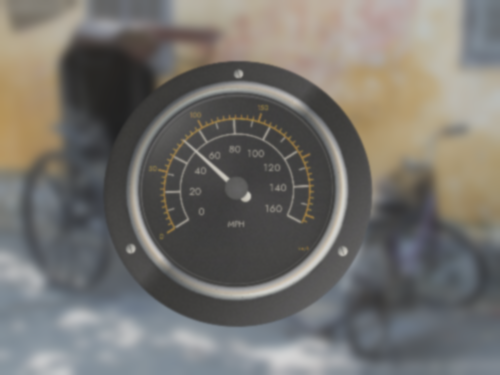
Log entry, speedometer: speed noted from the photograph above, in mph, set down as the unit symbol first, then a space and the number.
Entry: mph 50
